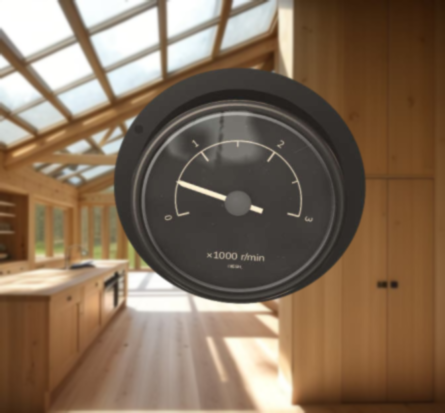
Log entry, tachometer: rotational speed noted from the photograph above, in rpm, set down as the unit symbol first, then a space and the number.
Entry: rpm 500
